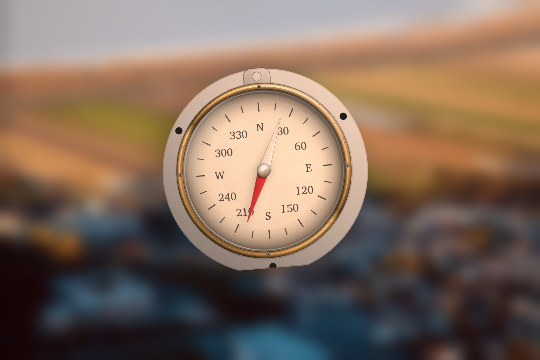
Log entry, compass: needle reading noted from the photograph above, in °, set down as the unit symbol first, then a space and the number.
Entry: ° 202.5
